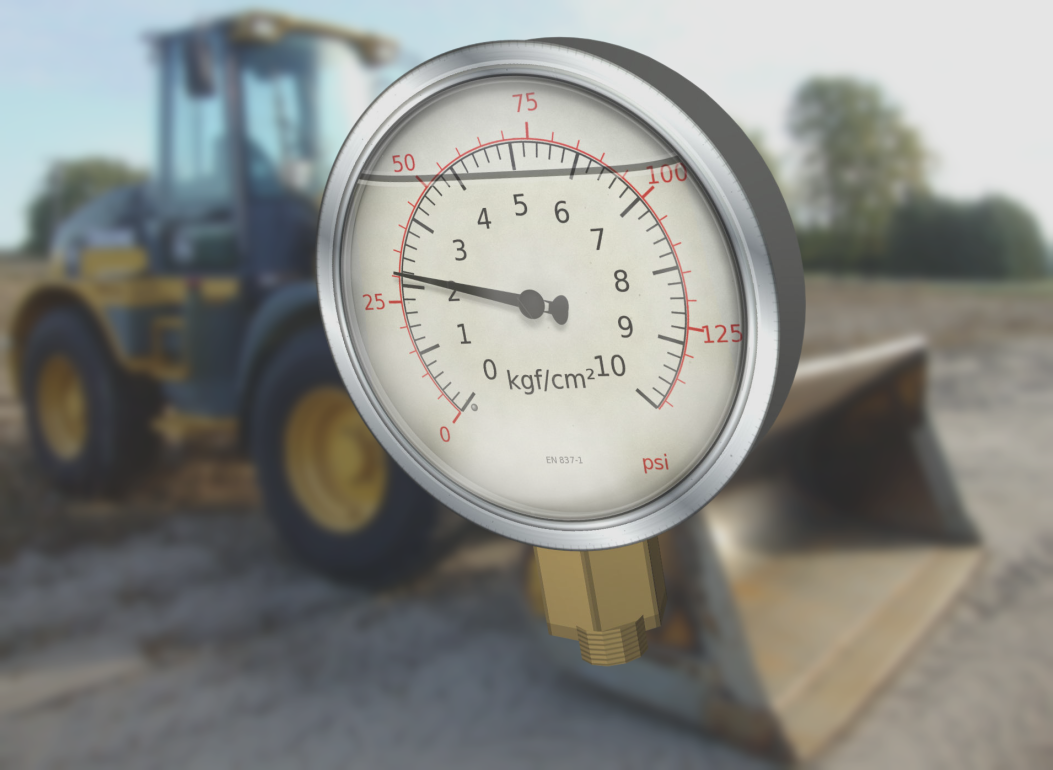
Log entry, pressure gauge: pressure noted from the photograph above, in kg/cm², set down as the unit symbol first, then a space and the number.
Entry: kg/cm² 2.2
